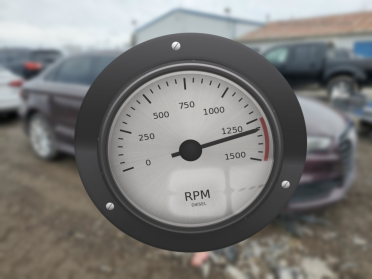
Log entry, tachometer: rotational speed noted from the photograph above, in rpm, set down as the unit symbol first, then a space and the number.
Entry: rpm 1300
